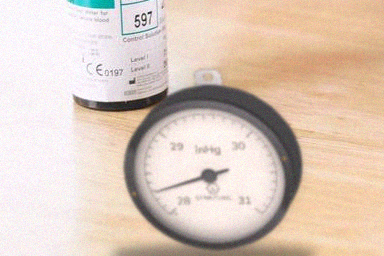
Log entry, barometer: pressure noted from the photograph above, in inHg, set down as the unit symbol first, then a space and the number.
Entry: inHg 28.3
